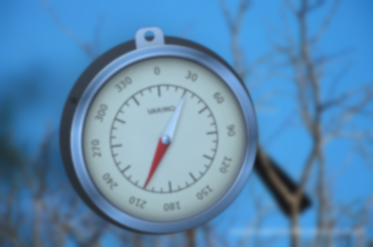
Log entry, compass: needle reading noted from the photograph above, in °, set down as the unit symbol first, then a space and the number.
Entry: ° 210
